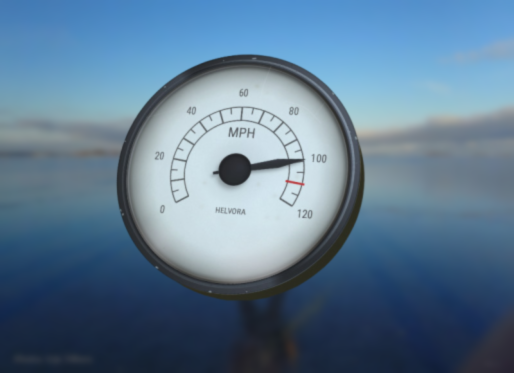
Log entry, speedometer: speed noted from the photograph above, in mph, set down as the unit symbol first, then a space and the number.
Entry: mph 100
